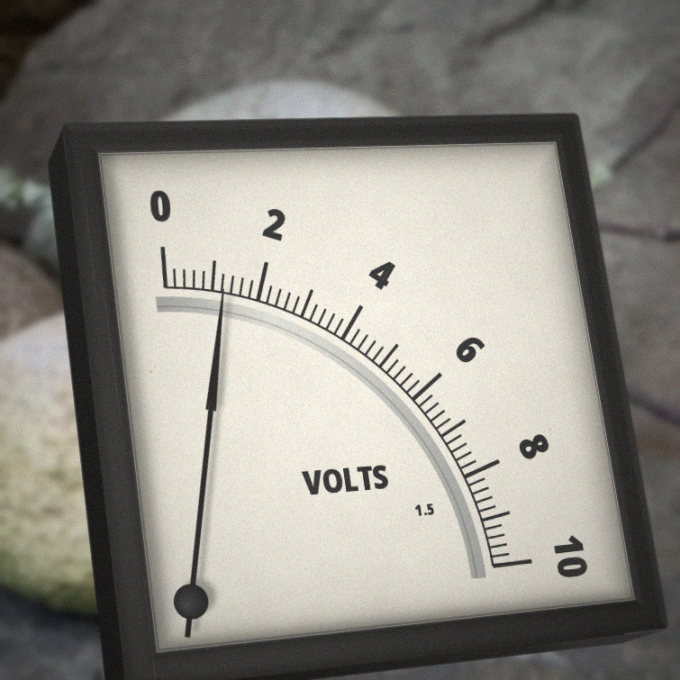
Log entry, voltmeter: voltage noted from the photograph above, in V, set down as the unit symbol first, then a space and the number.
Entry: V 1.2
